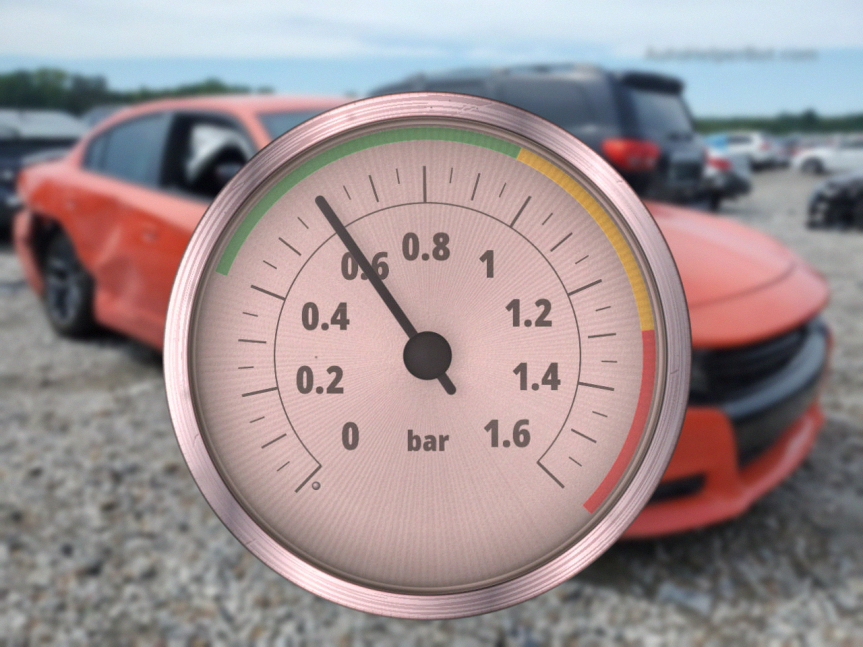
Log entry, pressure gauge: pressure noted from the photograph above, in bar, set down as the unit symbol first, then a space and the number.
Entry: bar 0.6
